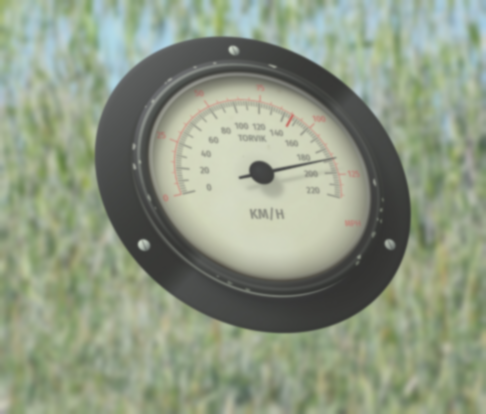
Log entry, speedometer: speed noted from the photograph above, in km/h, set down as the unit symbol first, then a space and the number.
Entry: km/h 190
